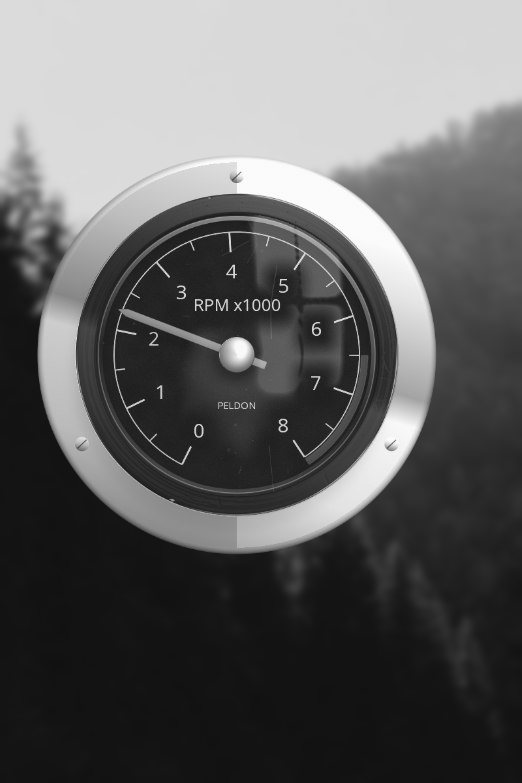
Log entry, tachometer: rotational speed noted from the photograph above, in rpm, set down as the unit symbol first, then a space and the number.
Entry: rpm 2250
